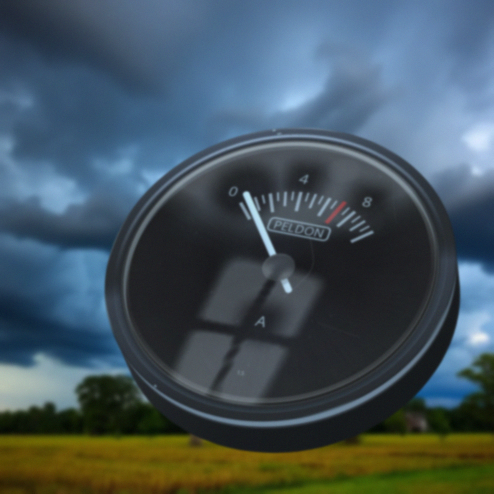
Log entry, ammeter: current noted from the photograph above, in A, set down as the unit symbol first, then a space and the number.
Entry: A 0.5
